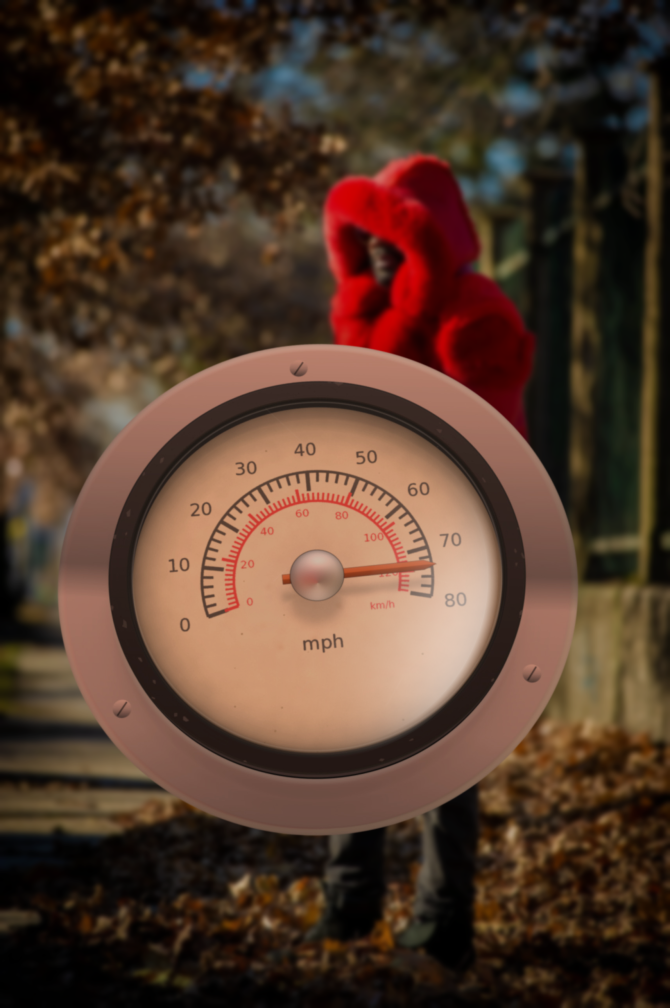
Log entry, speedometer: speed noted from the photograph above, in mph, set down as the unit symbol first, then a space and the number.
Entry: mph 74
